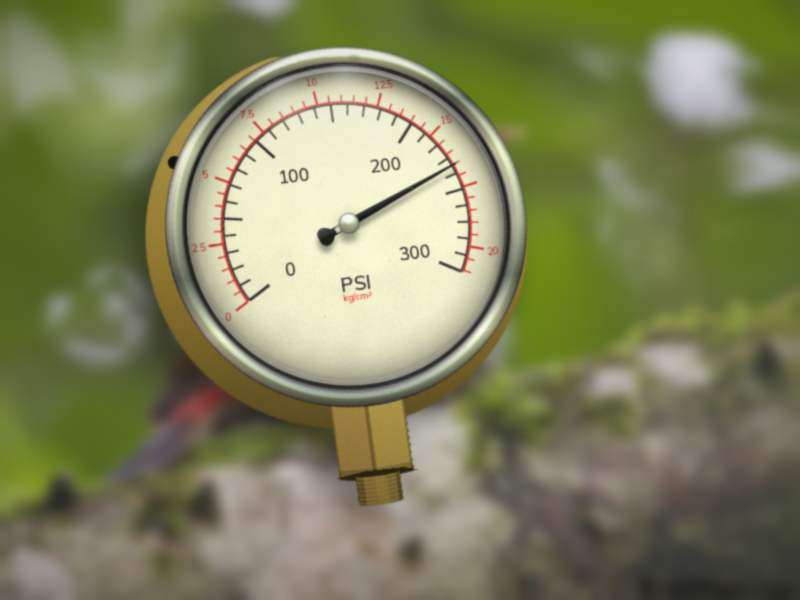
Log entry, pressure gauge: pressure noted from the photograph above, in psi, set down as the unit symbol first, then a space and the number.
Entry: psi 235
